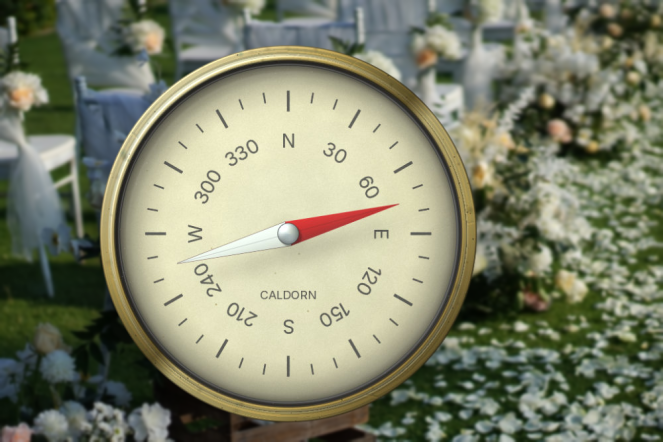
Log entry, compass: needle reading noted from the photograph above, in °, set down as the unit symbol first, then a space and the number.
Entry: ° 75
